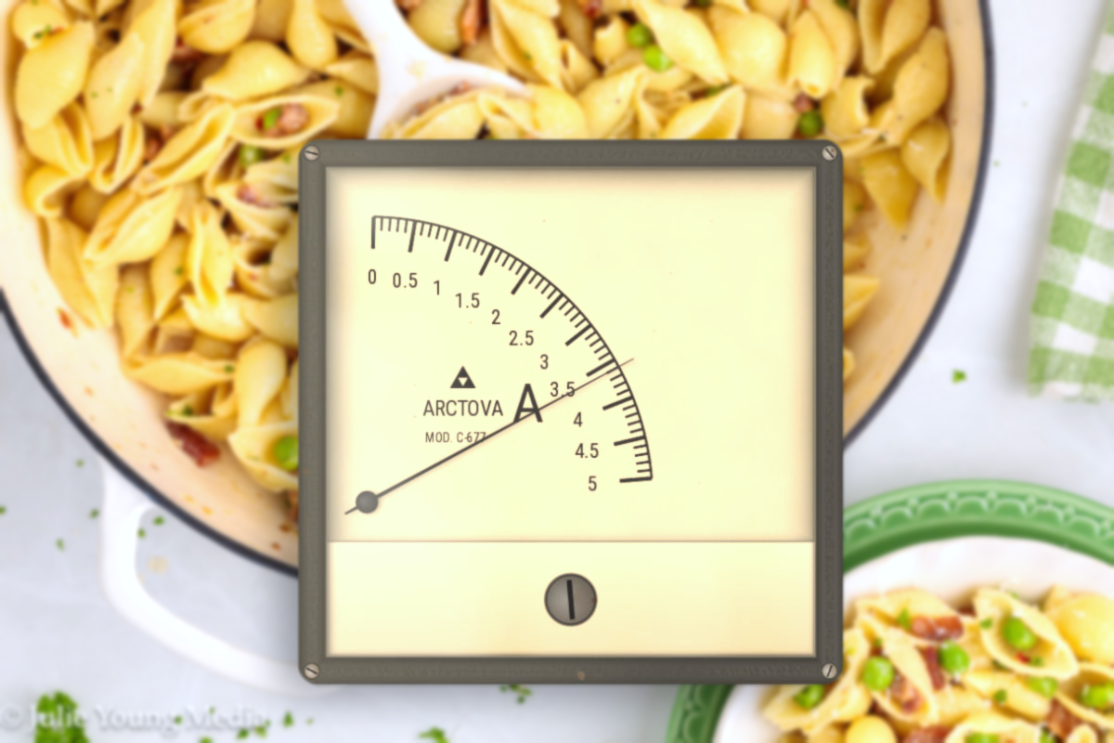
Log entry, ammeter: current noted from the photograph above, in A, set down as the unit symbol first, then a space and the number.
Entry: A 3.6
